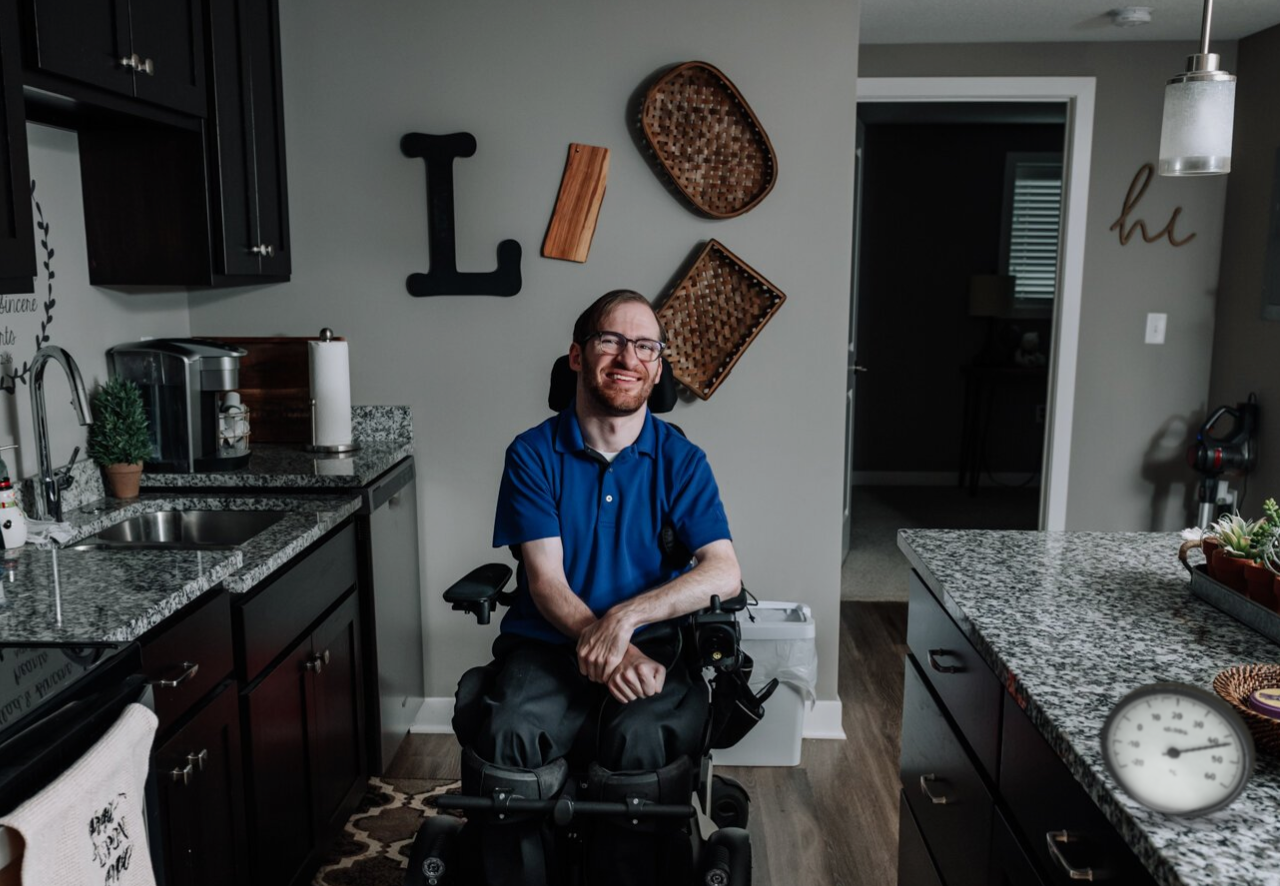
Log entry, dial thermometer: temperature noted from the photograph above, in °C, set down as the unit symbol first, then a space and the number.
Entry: °C 42.5
